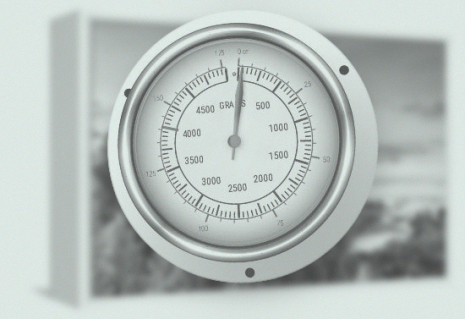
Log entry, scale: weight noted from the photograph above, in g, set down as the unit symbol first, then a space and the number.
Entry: g 50
